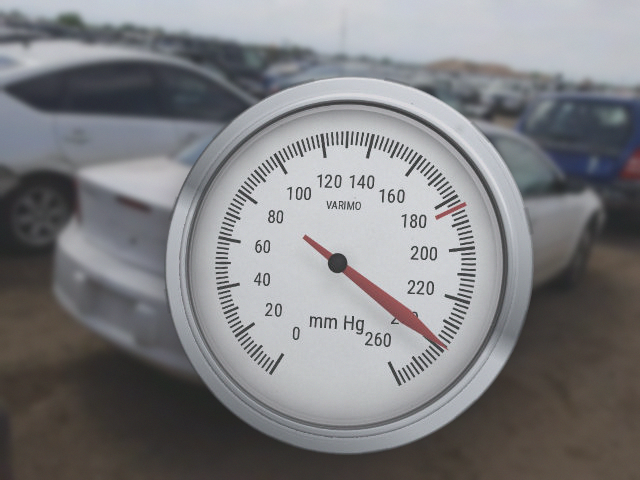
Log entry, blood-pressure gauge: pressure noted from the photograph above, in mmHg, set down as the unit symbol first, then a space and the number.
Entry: mmHg 238
